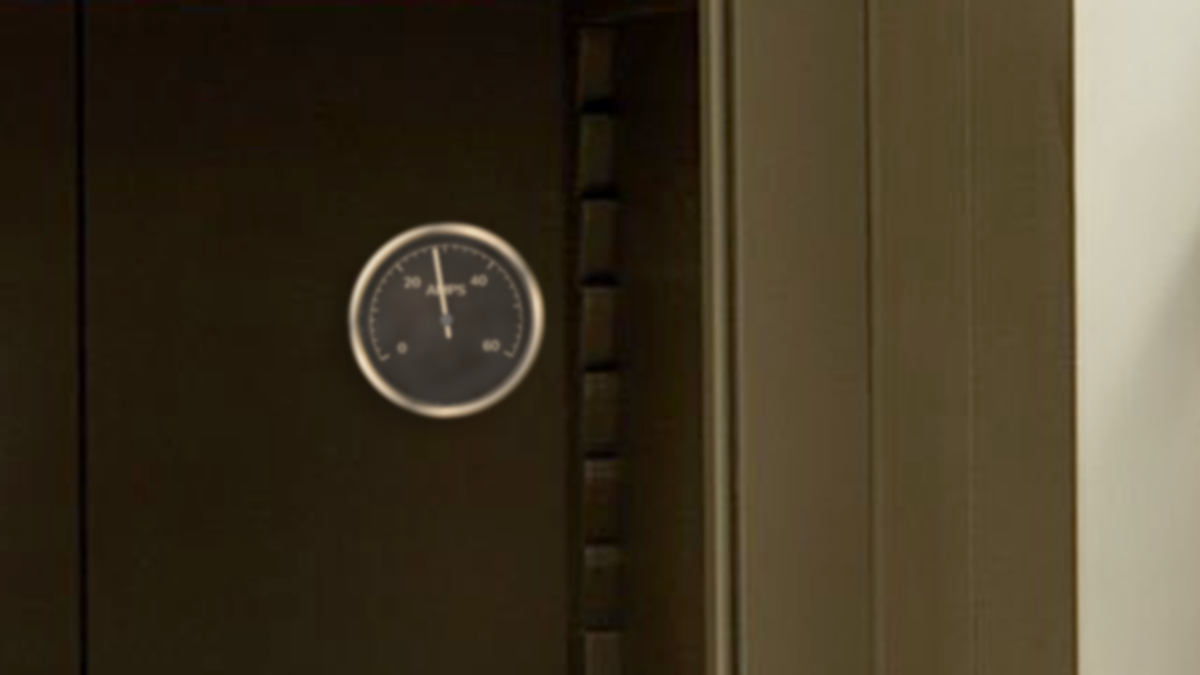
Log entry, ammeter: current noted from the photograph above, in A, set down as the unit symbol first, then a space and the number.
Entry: A 28
